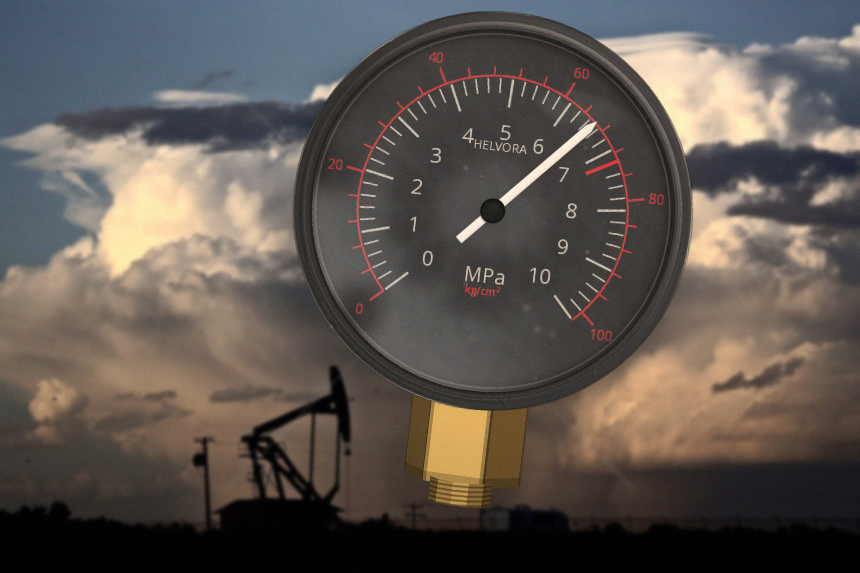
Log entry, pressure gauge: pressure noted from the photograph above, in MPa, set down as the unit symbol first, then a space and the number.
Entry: MPa 6.5
